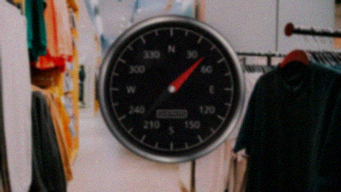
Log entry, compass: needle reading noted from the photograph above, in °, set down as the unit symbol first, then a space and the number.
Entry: ° 45
